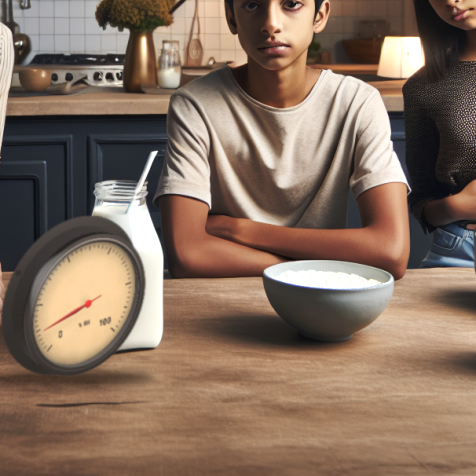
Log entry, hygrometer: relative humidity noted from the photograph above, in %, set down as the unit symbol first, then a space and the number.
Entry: % 10
